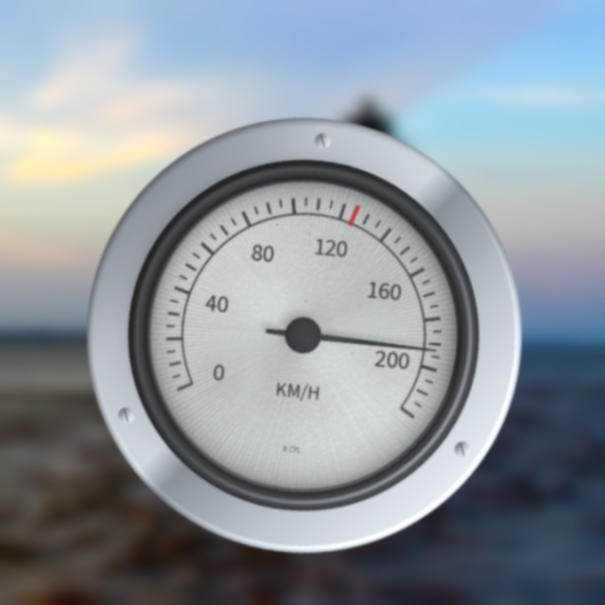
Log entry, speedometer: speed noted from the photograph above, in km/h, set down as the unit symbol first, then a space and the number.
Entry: km/h 192.5
